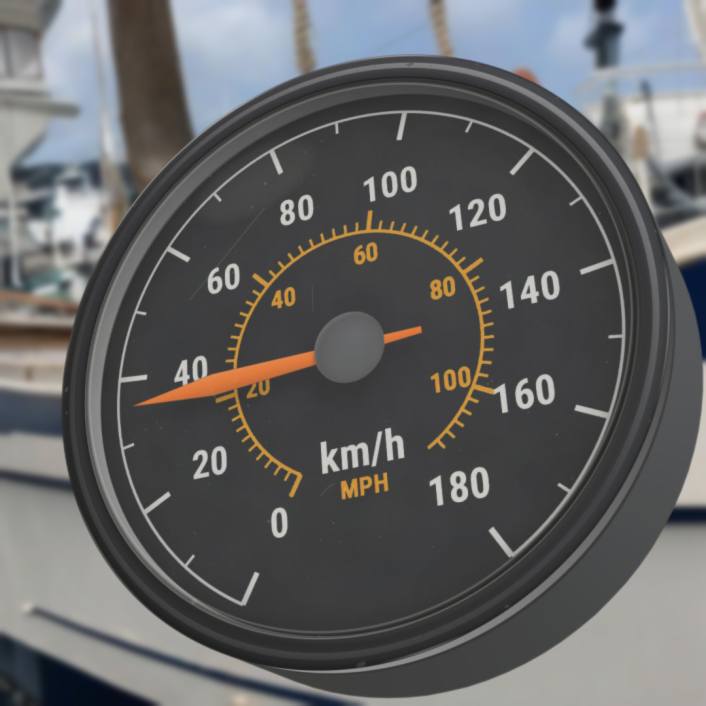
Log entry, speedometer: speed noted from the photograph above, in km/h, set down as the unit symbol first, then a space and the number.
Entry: km/h 35
